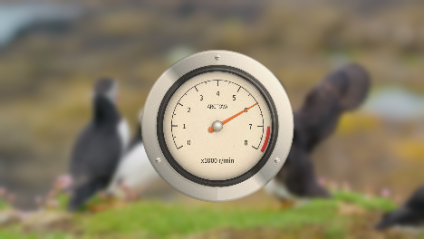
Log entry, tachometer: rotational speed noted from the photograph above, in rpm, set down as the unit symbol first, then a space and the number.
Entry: rpm 6000
